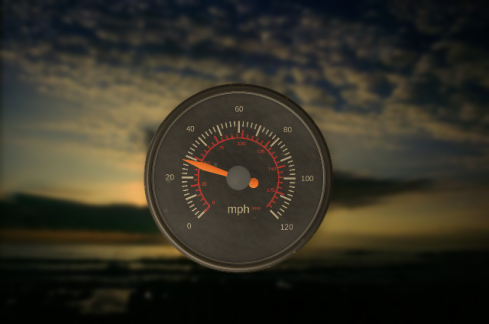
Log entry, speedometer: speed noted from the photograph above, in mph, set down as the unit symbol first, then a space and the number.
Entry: mph 28
